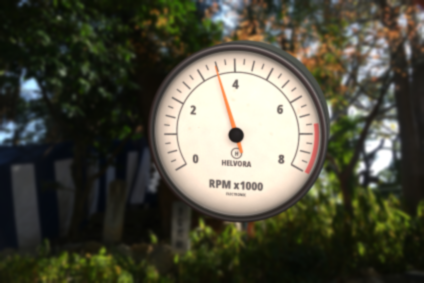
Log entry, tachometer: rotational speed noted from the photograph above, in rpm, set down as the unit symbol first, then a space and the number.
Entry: rpm 3500
